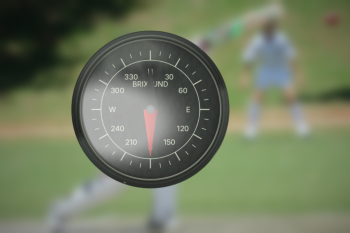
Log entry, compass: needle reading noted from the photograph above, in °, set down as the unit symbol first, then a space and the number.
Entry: ° 180
